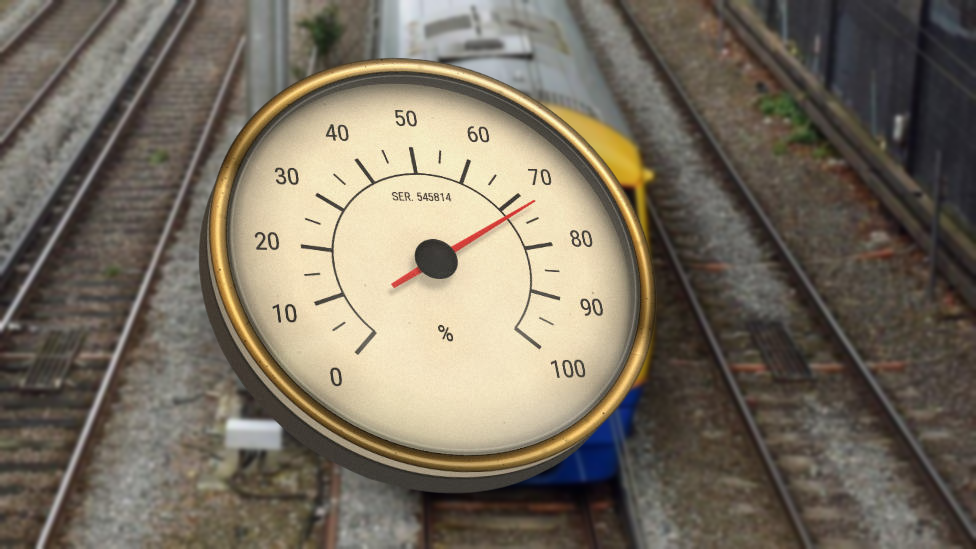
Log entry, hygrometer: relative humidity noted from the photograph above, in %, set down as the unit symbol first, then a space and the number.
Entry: % 72.5
